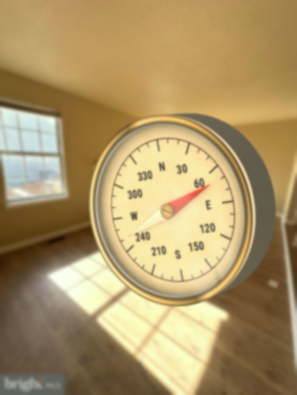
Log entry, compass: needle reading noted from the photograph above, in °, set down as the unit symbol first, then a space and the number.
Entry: ° 70
